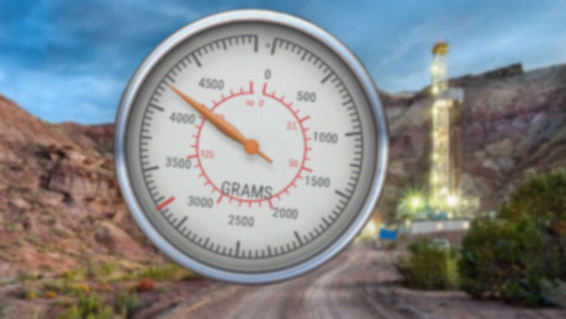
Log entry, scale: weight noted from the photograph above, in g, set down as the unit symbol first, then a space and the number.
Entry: g 4200
